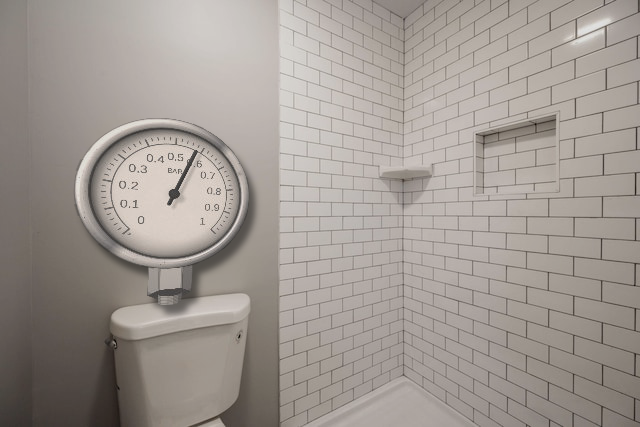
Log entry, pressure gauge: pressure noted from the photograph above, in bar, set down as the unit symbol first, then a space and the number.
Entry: bar 0.58
